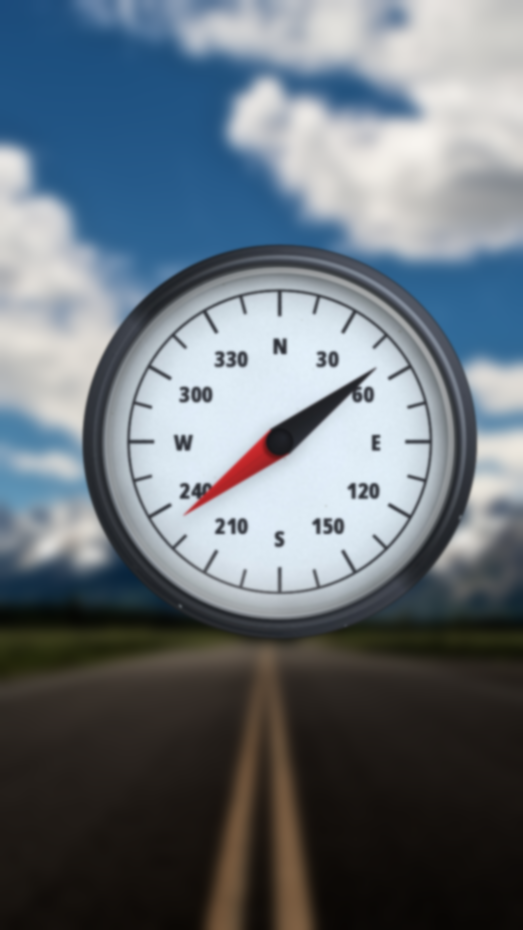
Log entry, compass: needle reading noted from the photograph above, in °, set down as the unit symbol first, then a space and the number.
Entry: ° 232.5
